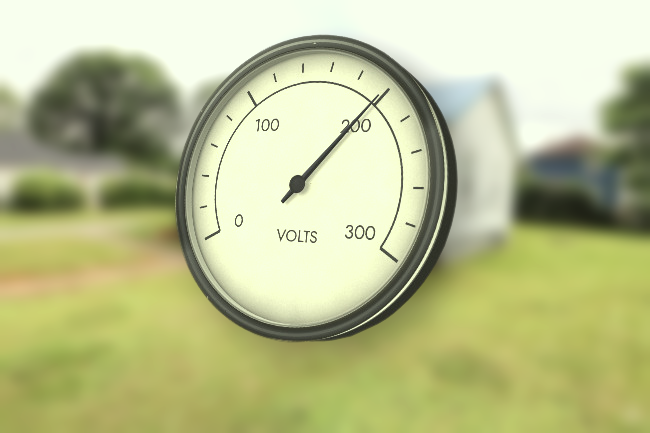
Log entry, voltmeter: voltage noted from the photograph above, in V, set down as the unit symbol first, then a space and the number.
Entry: V 200
